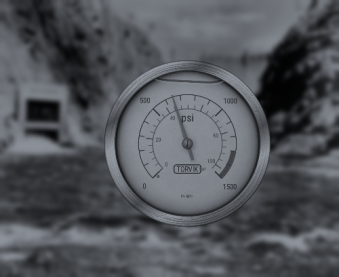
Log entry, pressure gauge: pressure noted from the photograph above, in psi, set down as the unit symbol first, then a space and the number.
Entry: psi 650
